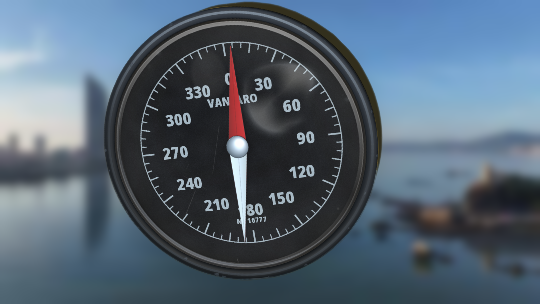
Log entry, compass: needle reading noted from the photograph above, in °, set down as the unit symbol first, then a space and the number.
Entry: ° 5
